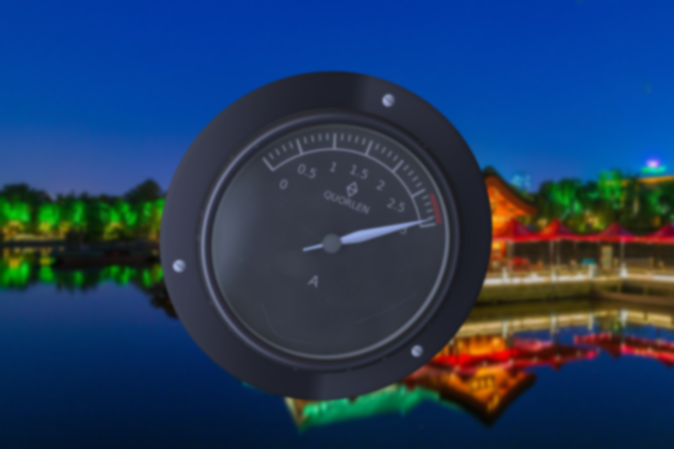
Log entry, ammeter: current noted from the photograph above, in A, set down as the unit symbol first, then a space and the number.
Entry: A 2.9
